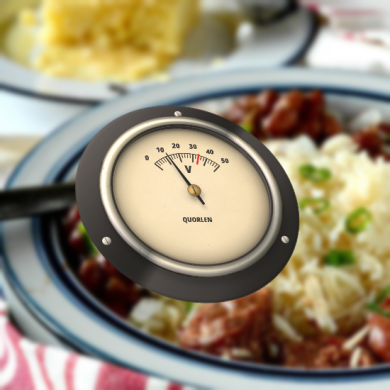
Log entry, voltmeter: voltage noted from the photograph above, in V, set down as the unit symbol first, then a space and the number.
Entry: V 10
